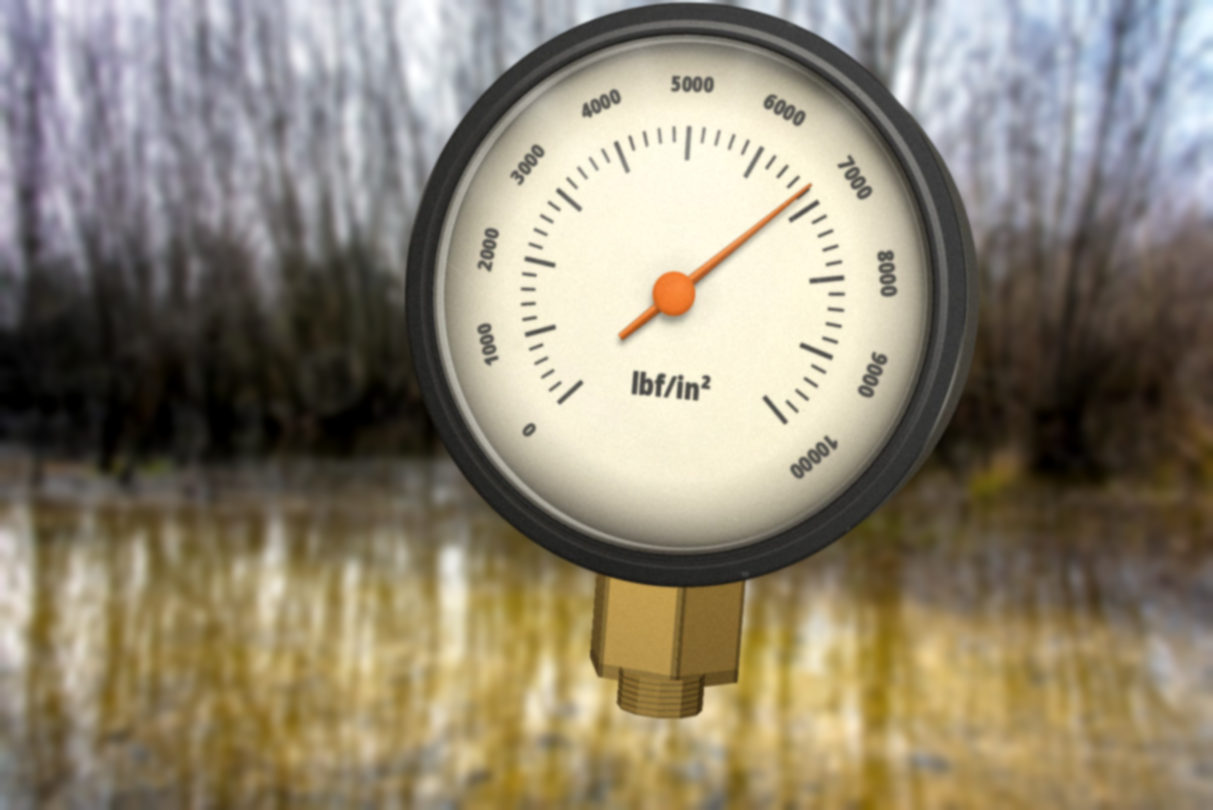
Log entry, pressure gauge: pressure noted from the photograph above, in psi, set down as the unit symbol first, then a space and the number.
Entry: psi 6800
